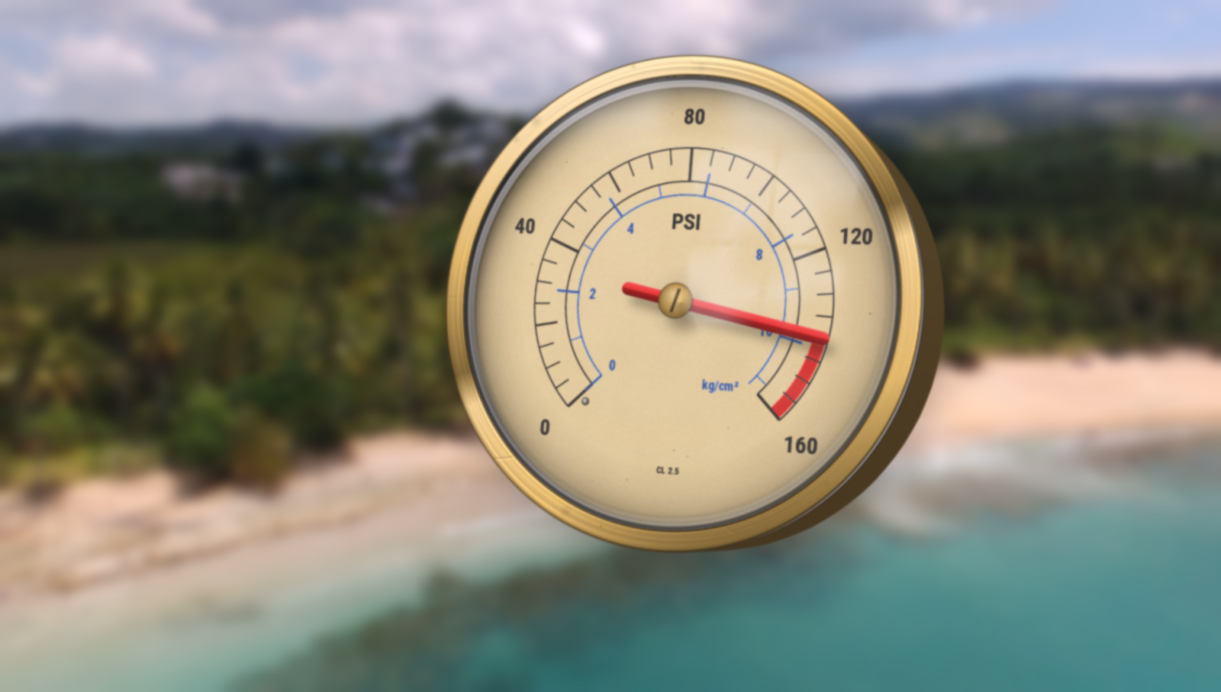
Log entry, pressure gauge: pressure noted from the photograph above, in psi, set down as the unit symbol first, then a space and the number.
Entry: psi 140
